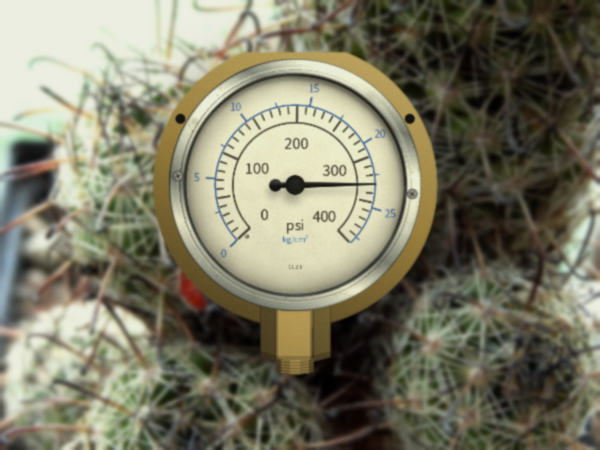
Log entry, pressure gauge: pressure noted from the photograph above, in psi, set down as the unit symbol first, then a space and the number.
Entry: psi 330
